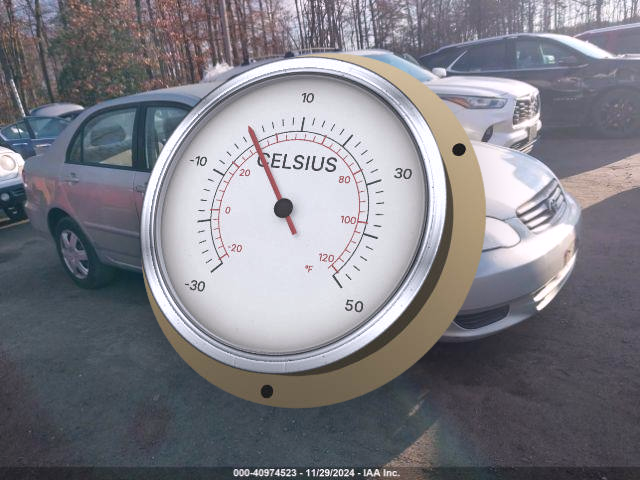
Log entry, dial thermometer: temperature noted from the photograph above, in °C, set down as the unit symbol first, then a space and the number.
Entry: °C 0
